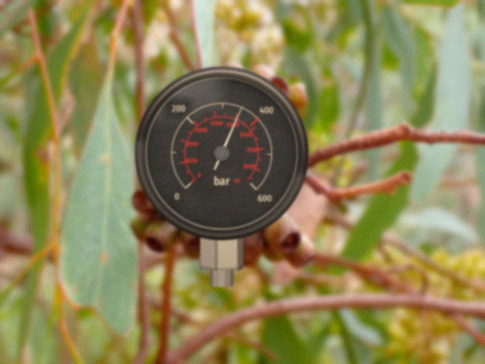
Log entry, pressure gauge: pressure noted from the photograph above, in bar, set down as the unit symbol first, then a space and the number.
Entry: bar 350
